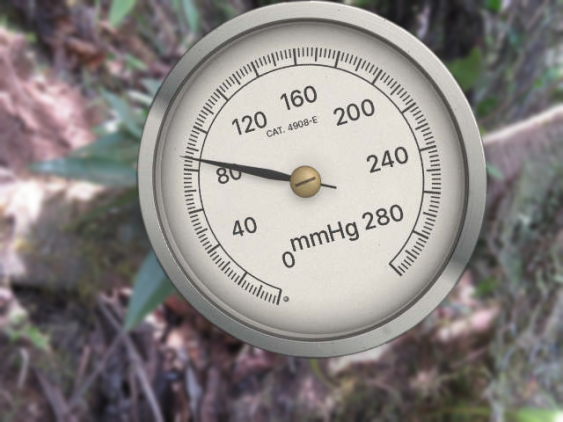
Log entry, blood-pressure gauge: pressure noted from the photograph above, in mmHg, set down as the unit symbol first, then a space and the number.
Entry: mmHg 86
